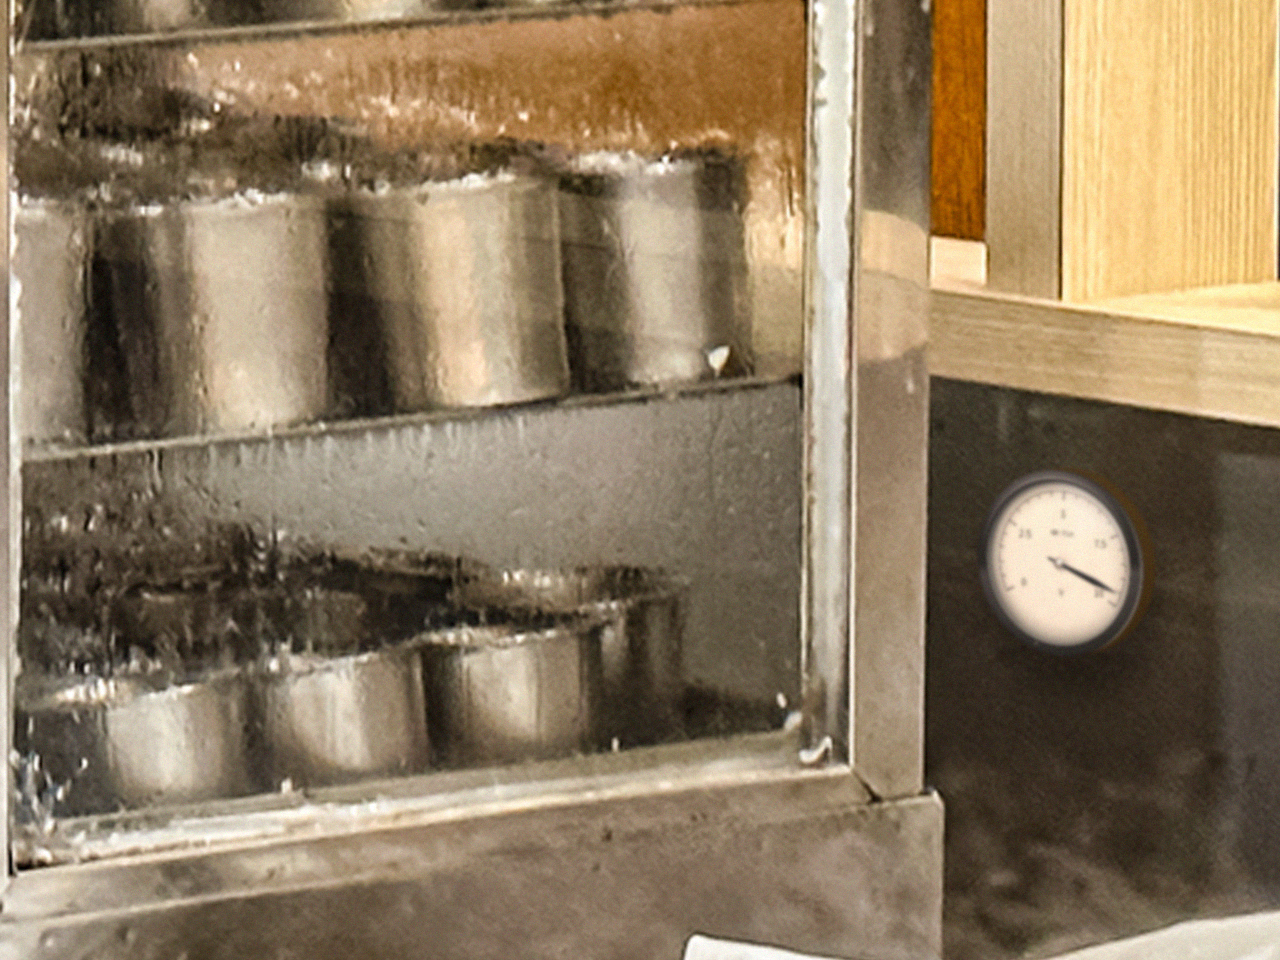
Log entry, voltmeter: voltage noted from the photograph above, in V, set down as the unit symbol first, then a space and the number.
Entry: V 9.5
